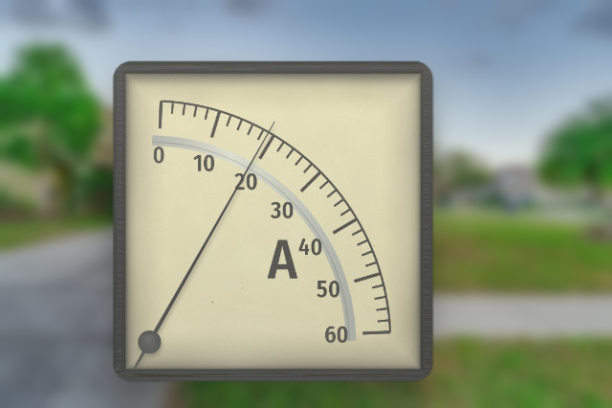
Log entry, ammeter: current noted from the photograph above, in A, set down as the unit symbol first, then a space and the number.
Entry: A 19
